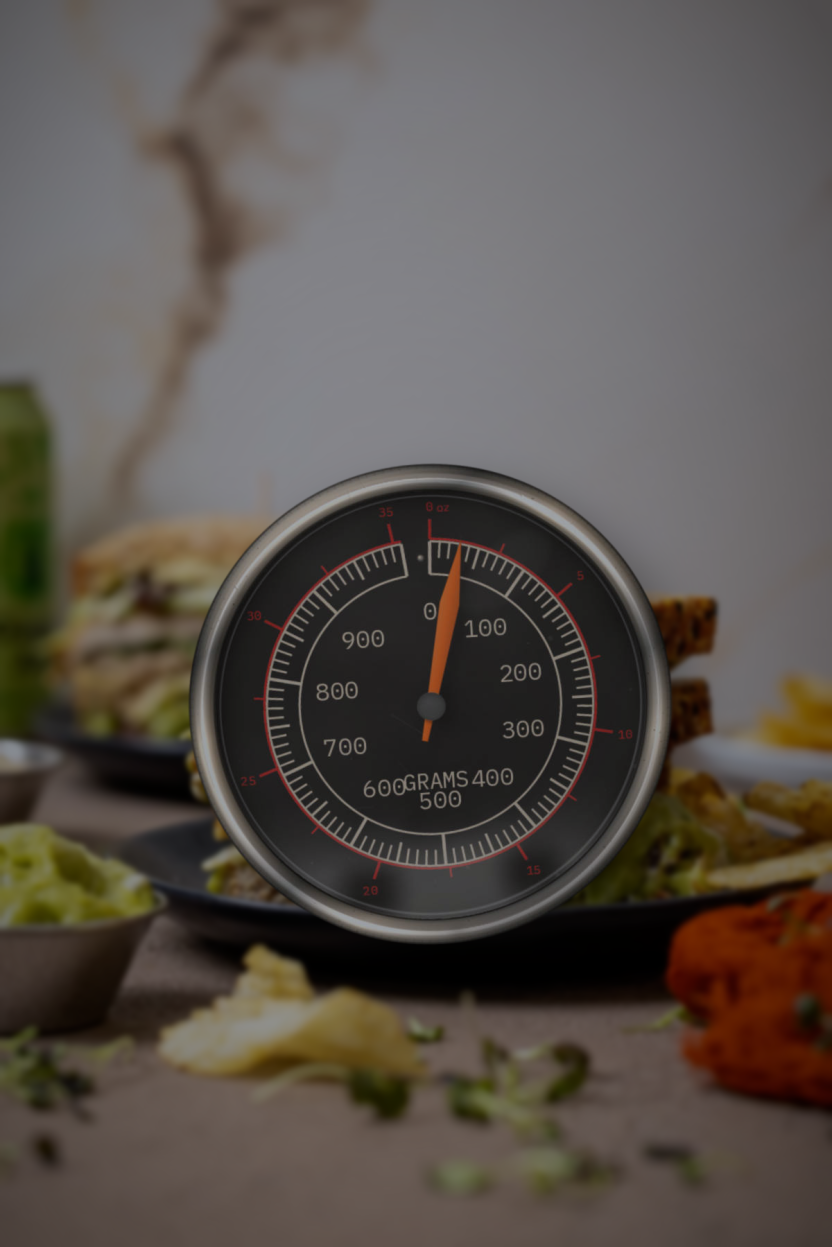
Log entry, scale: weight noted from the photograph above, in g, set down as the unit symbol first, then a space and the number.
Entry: g 30
